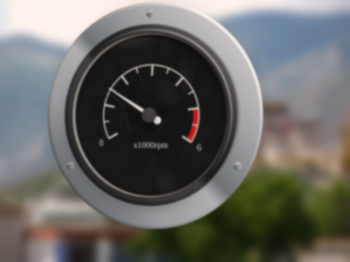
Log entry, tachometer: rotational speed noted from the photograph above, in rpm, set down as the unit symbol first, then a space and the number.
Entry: rpm 1500
